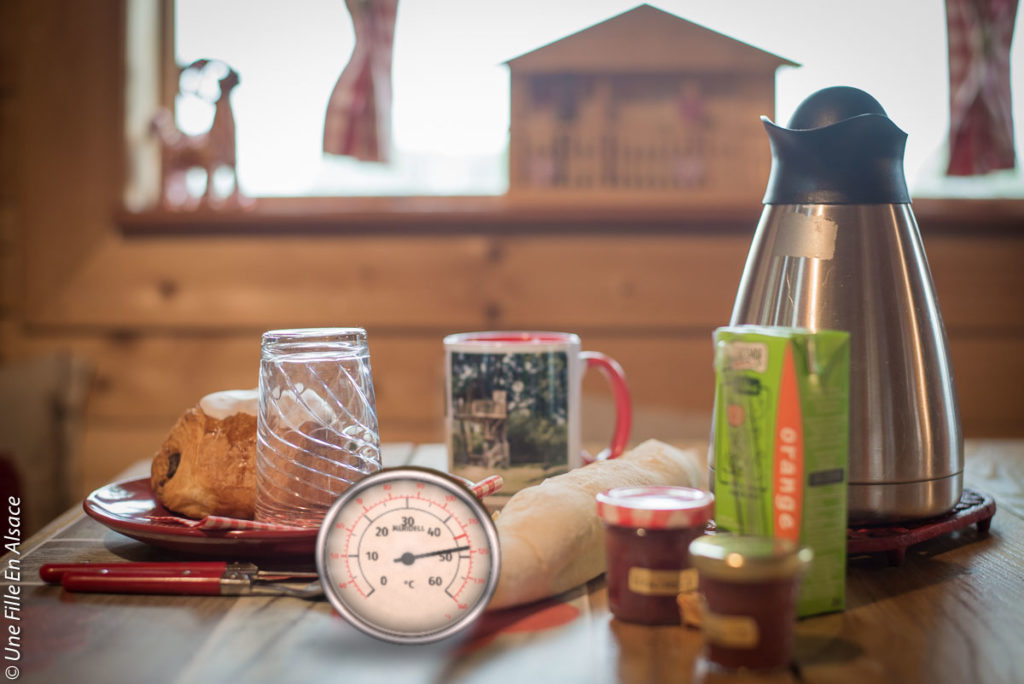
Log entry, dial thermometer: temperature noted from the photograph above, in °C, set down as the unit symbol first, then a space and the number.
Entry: °C 47.5
